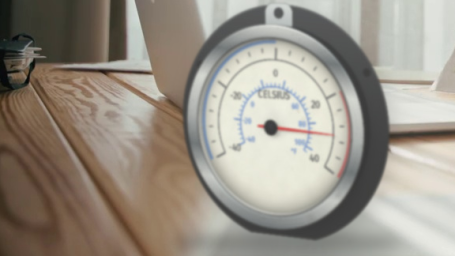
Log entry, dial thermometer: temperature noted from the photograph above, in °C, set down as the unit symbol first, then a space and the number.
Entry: °C 30
